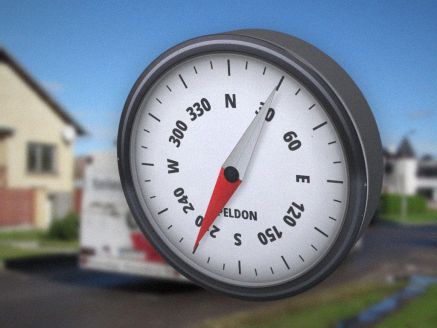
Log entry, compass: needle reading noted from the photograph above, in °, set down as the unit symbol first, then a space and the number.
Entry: ° 210
